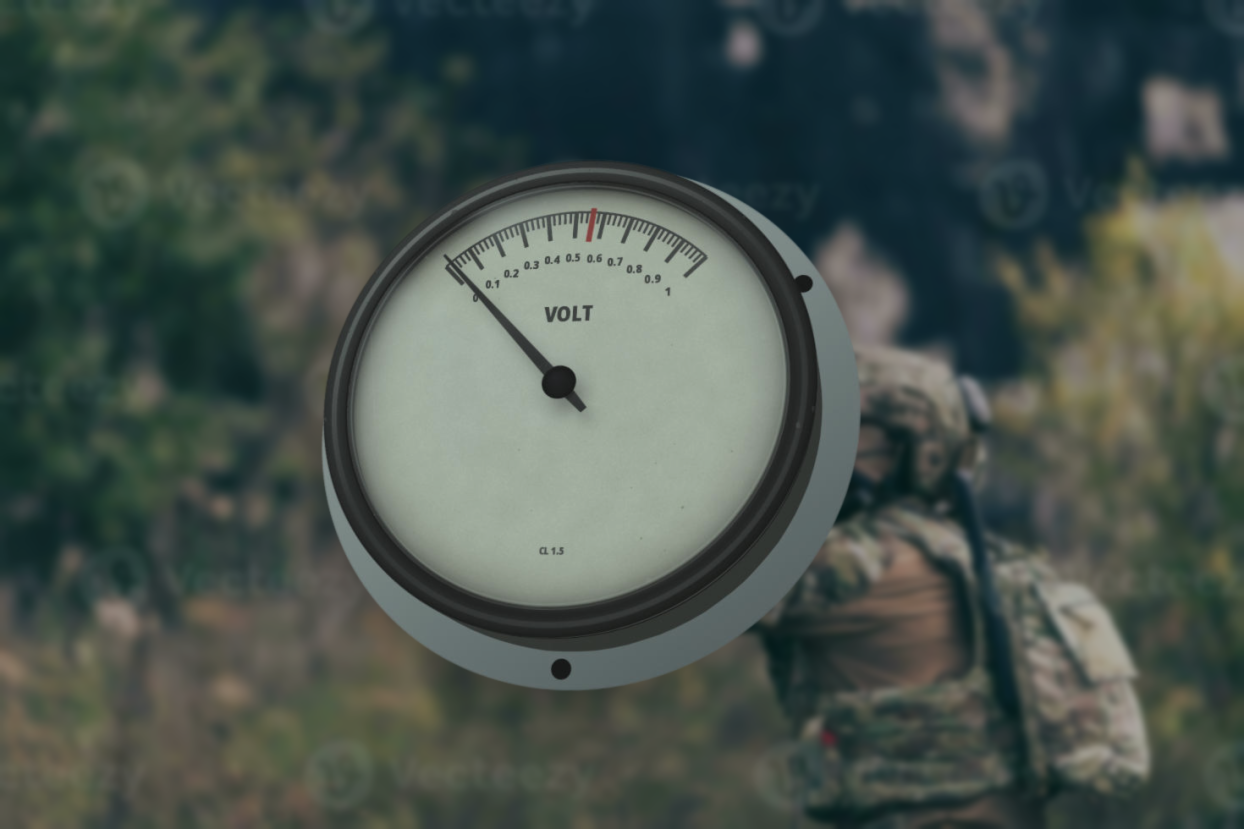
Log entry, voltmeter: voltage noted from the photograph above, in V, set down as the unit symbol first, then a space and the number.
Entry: V 0.02
